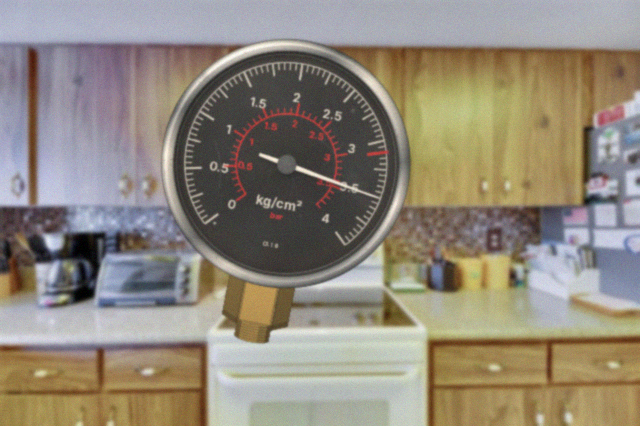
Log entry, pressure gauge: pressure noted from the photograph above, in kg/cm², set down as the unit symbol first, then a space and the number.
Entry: kg/cm² 3.5
